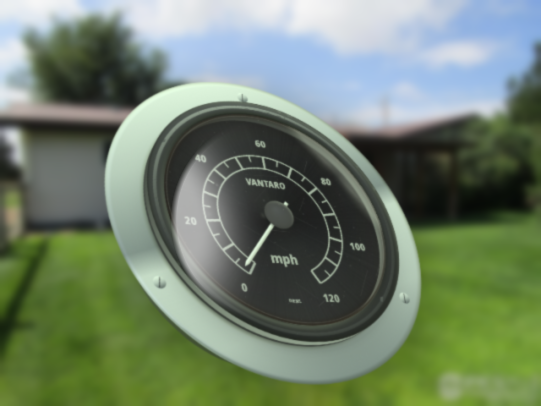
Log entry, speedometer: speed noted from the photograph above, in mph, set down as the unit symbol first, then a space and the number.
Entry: mph 2.5
